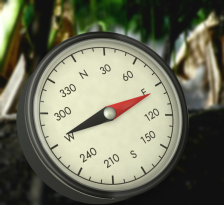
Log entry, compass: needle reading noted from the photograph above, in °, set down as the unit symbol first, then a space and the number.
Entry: ° 95
